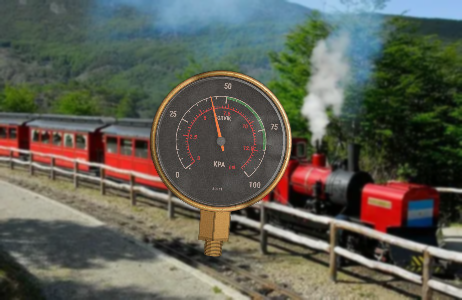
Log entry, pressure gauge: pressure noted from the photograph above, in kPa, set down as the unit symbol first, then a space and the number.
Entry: kPa 42.5
